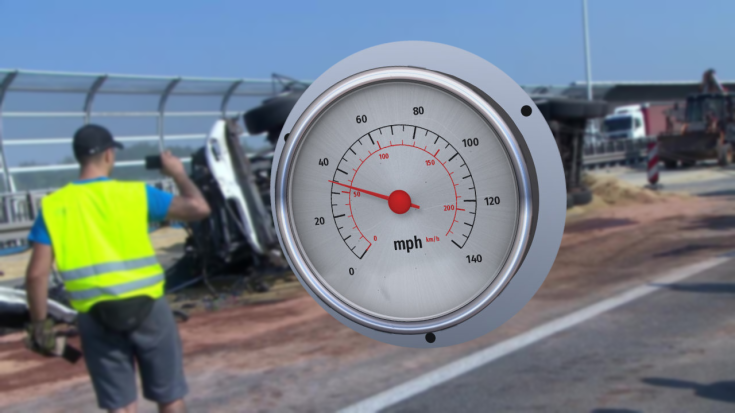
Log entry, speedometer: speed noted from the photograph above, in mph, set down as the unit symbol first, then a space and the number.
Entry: mph 35
